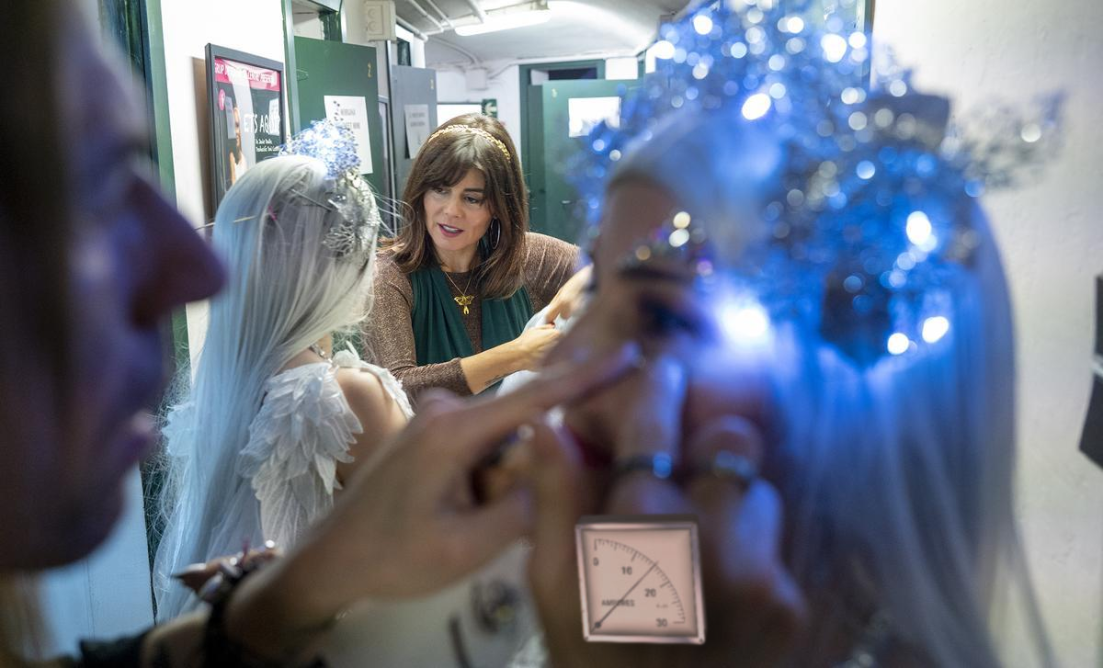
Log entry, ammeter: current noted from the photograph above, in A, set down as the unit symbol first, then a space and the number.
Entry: A 15
